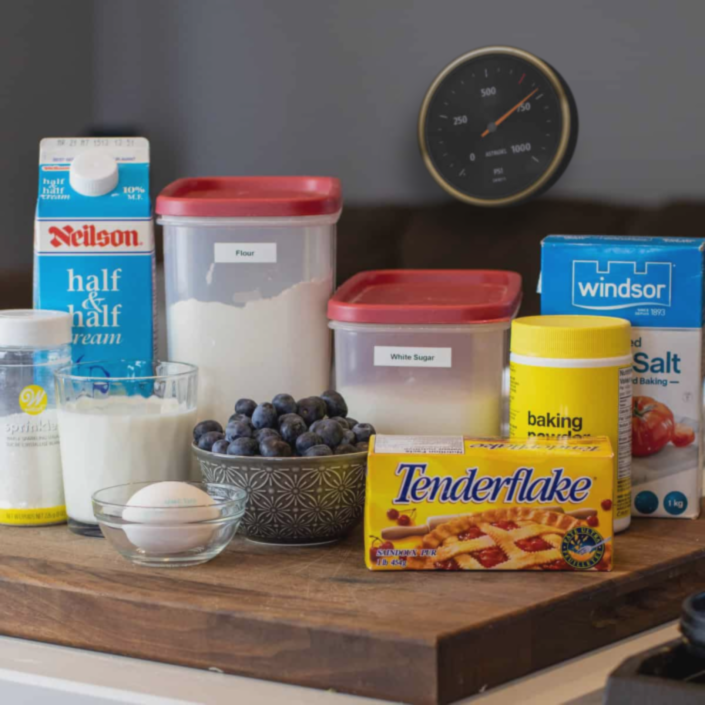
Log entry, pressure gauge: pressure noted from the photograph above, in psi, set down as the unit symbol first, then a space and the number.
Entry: psi 725
